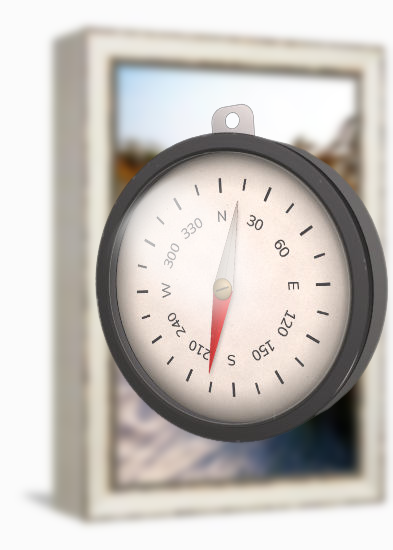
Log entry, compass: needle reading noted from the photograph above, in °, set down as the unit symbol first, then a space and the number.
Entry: ° 195
